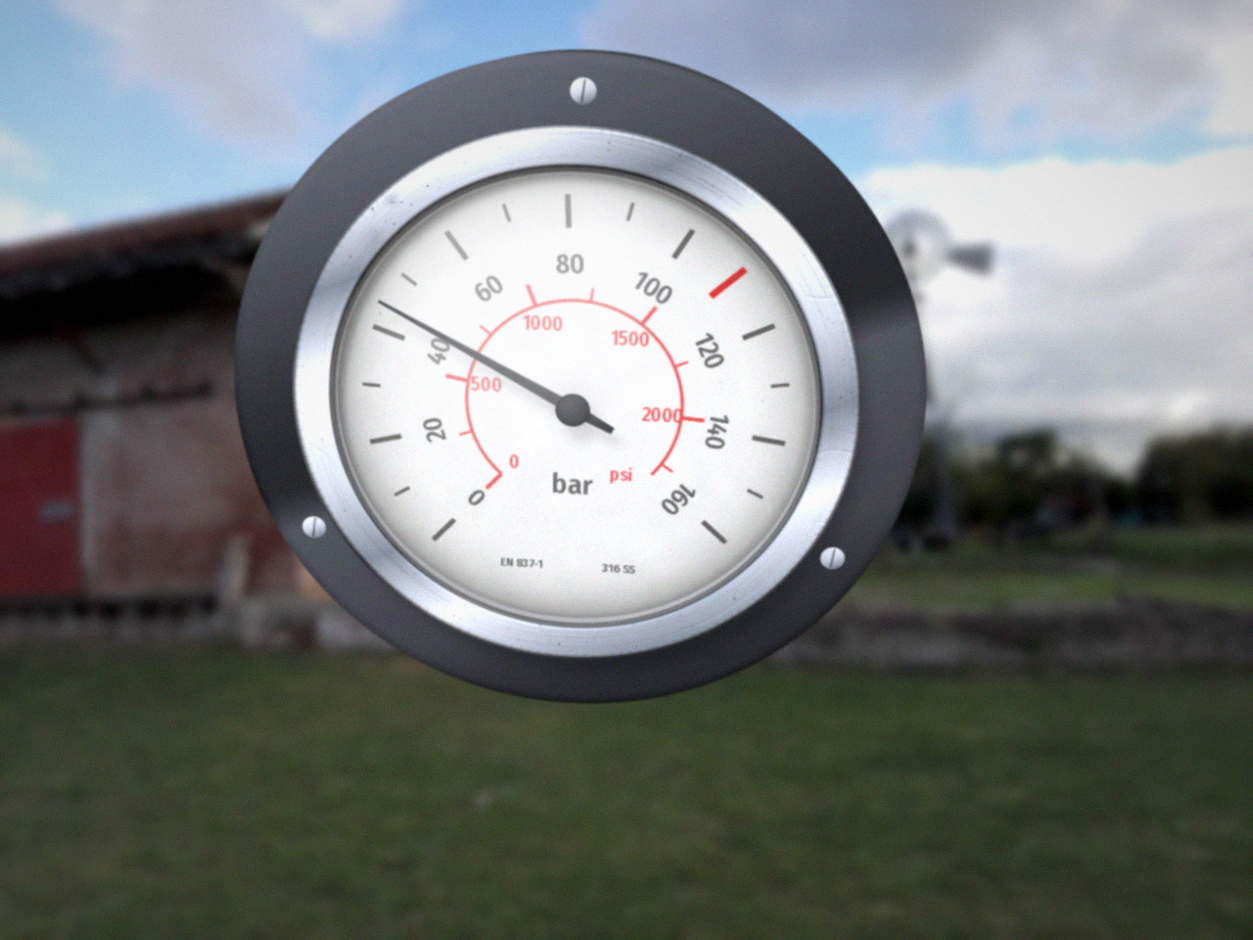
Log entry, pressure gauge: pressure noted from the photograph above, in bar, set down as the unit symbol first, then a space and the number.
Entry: bar 45
